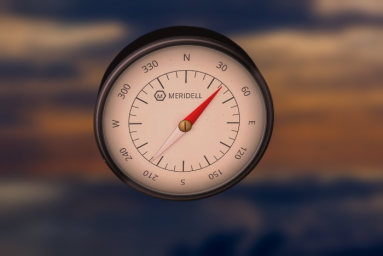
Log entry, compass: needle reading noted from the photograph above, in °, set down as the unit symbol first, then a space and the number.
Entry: ° 40
